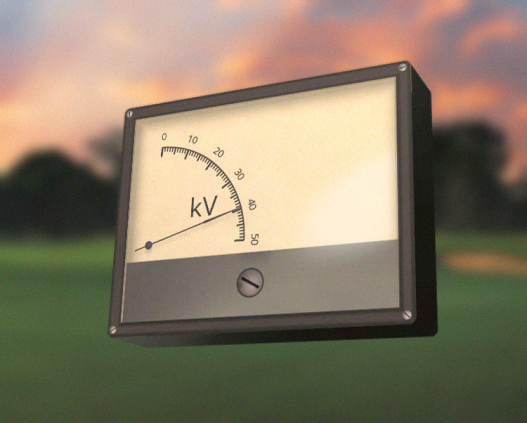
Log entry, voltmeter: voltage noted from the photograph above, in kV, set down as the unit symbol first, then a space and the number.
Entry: kV 40
